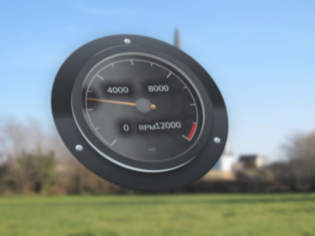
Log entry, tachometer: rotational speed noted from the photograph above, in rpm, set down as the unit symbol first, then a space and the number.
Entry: rpm 2500
